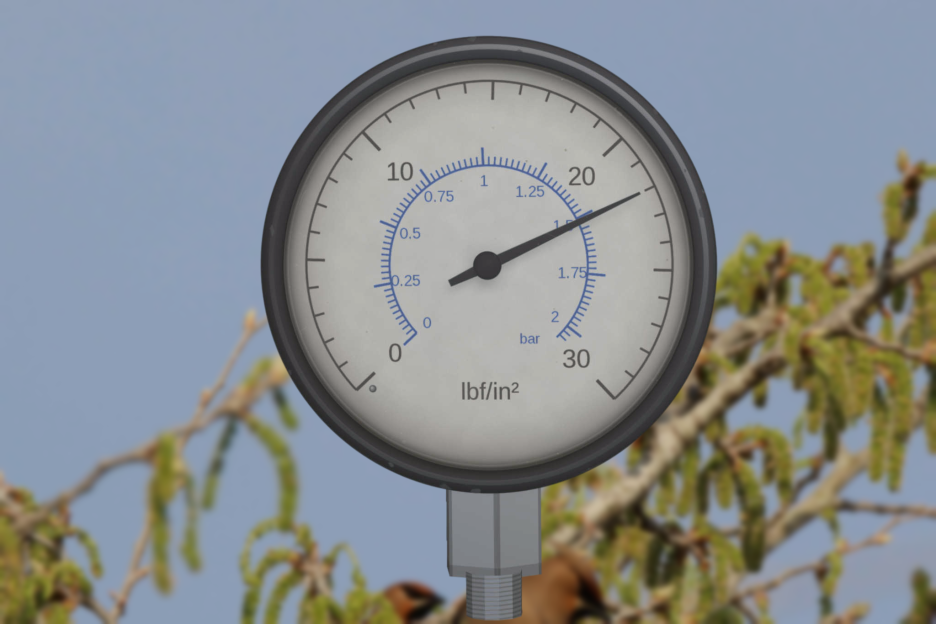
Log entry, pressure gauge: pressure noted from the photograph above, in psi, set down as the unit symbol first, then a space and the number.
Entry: psi 22
